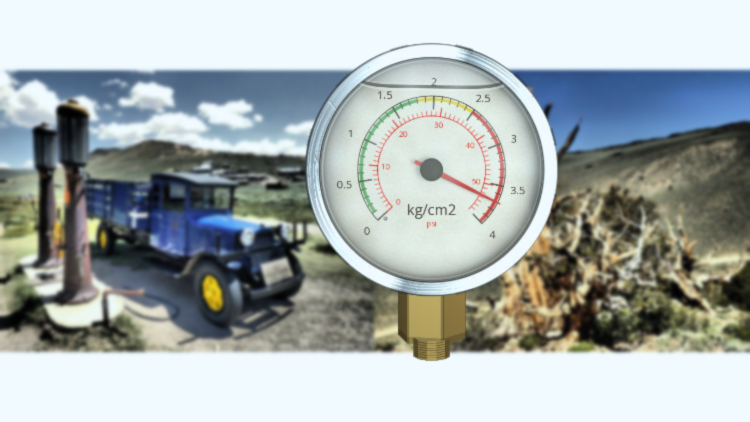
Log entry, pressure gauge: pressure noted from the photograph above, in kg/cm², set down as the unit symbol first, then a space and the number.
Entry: kg/cm² 3.7
